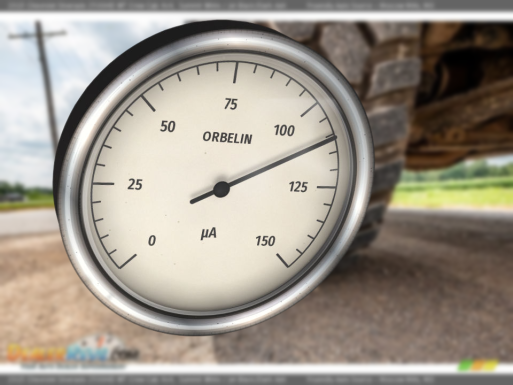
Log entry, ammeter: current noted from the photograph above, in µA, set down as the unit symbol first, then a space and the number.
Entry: µA 110
